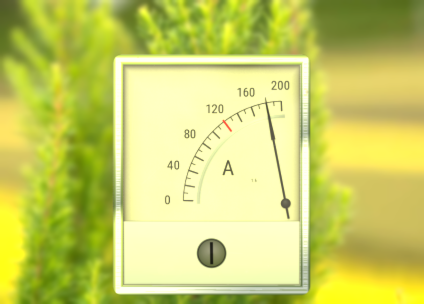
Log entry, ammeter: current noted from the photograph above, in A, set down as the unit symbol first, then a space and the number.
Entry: A 180
